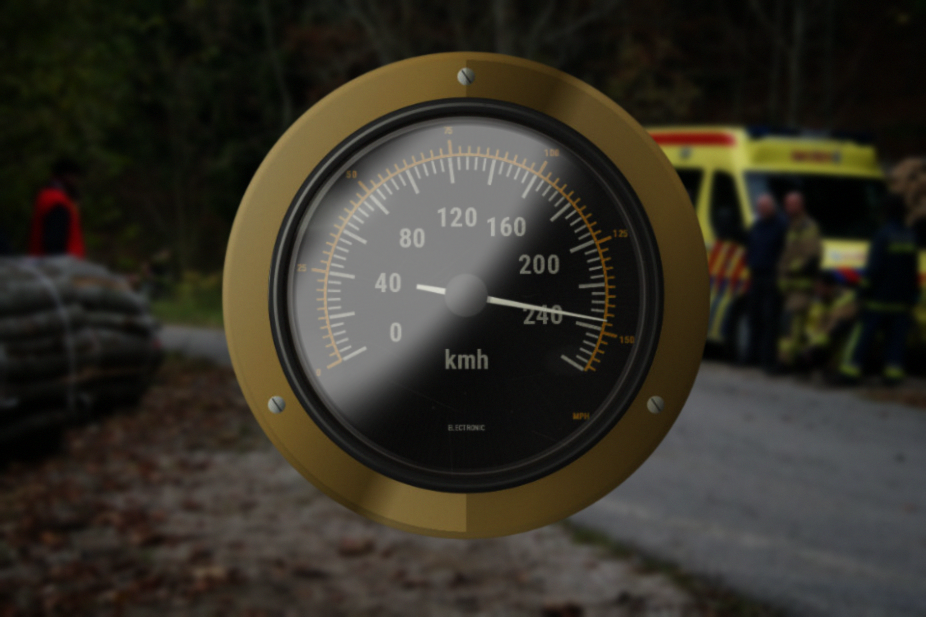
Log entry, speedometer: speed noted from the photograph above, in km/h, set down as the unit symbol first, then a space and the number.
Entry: km/h 236
